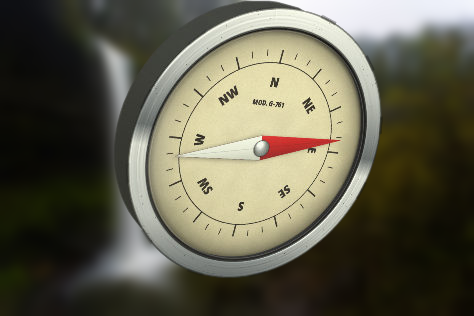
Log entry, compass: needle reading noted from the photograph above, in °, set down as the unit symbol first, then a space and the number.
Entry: ° 80
